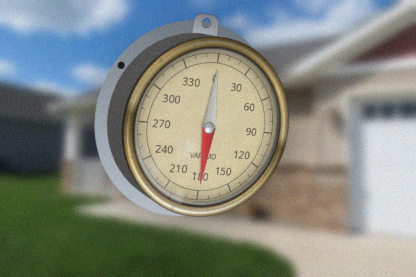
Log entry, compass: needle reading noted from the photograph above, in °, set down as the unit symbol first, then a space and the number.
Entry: ° 180
